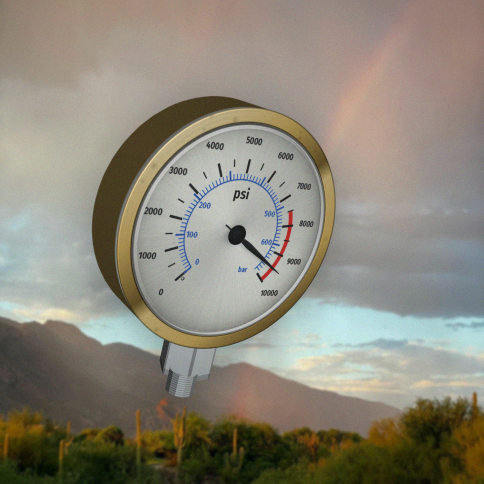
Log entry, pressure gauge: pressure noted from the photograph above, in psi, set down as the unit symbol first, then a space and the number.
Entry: psi 9500
